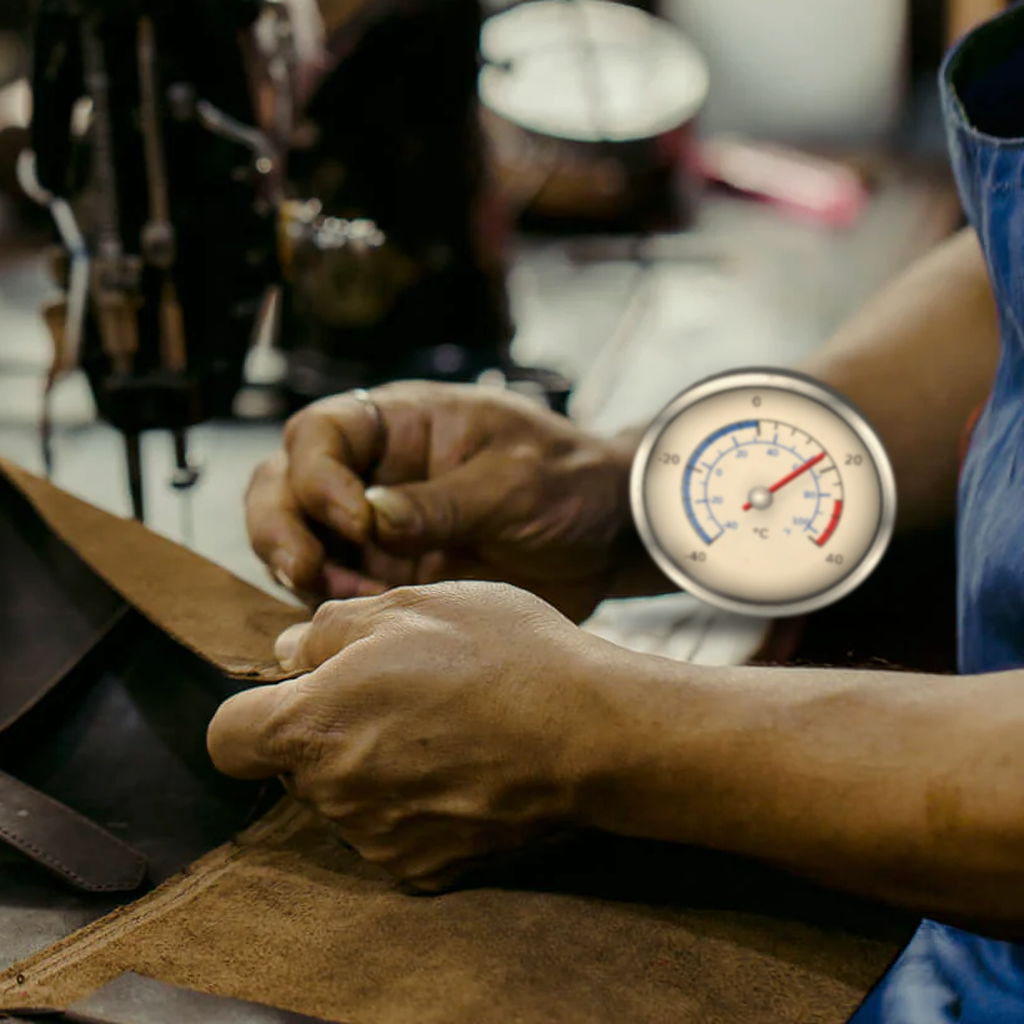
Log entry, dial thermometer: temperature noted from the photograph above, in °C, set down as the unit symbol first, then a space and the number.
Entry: °C 16
